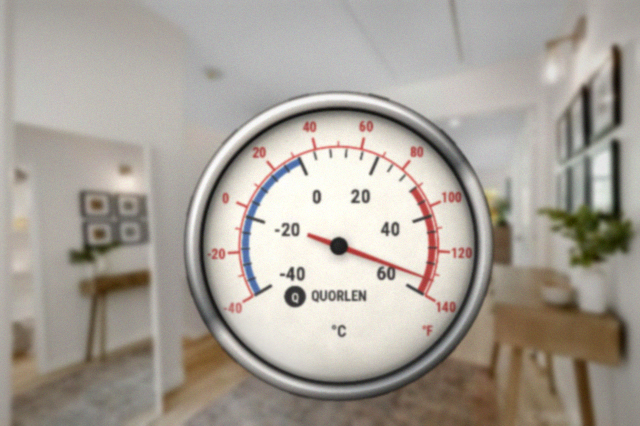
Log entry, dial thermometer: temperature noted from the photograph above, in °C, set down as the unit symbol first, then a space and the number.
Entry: °C 56
